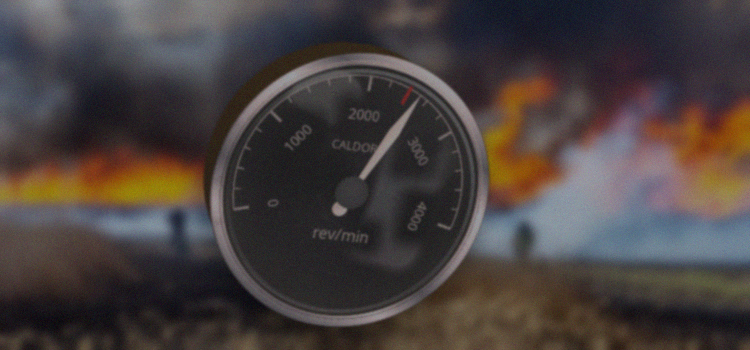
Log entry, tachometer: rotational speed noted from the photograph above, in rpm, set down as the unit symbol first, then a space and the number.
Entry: rpm 2500
